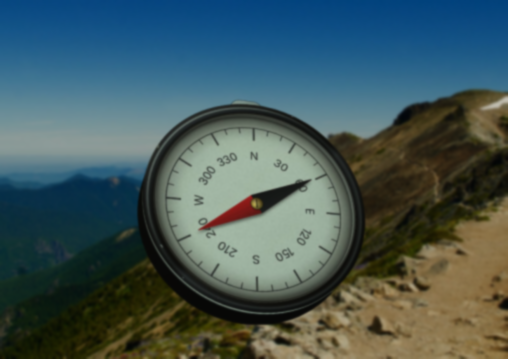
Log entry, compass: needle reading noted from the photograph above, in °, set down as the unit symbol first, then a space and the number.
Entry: ° 240
